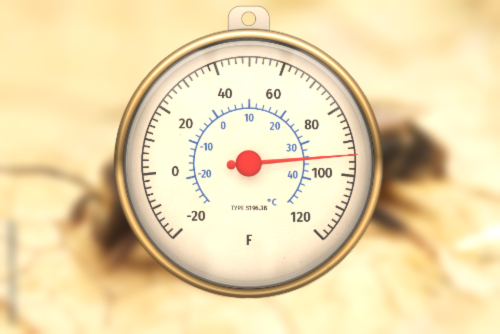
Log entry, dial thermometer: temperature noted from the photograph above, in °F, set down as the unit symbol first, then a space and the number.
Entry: °F 94
